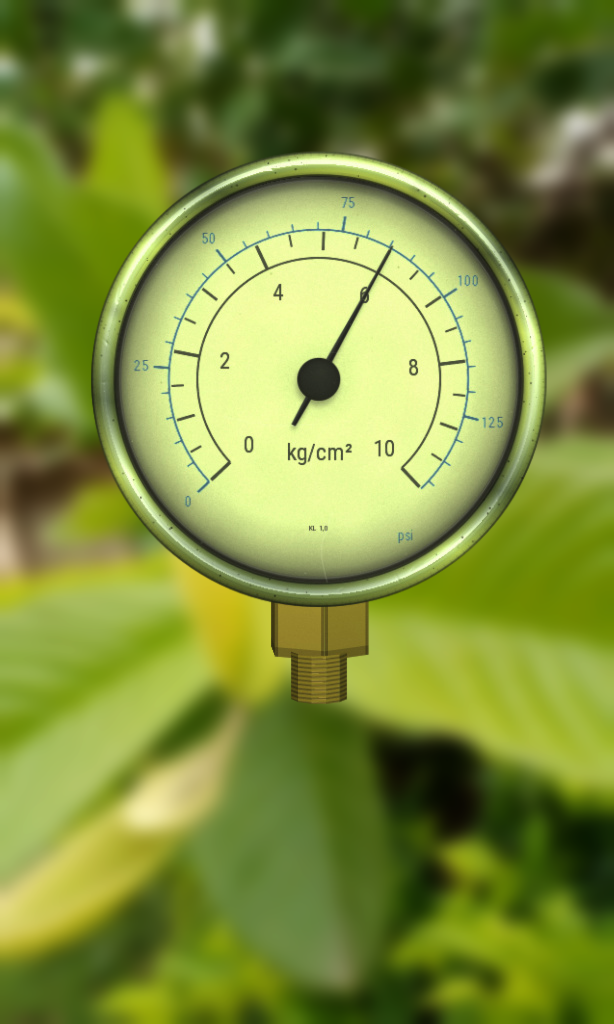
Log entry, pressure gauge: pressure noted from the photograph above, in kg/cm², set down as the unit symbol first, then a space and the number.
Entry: kg/cm² 6
